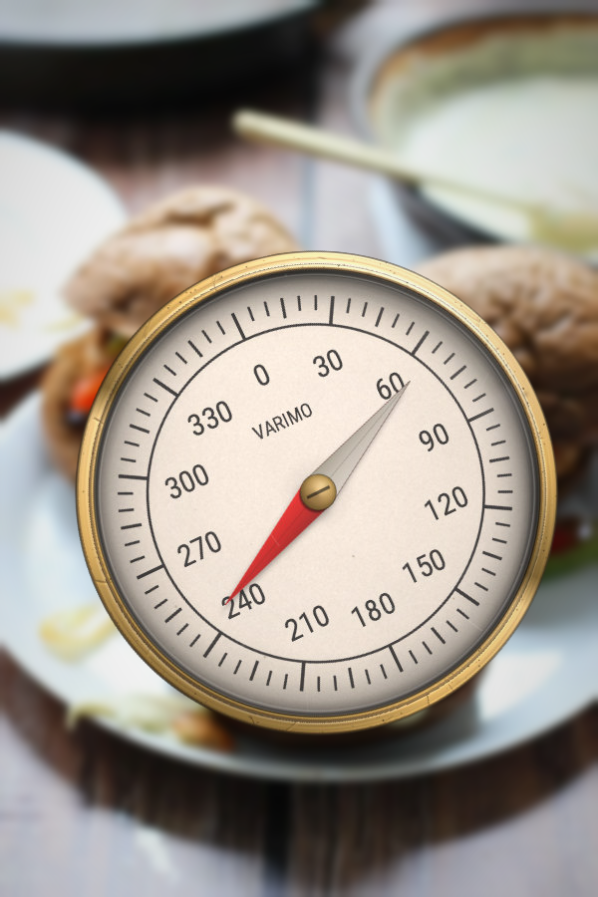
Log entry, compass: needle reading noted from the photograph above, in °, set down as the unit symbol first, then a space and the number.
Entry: ° 245
